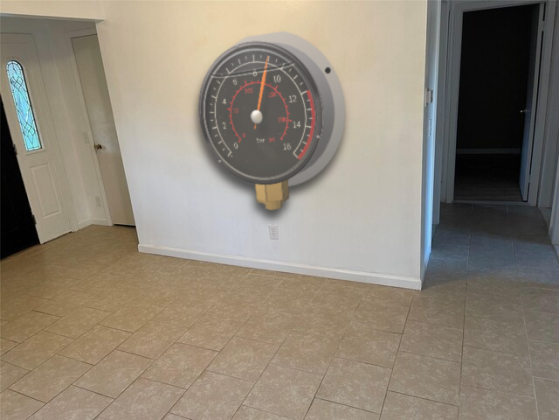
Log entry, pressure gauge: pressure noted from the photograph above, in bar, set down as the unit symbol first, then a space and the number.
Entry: bar 9
